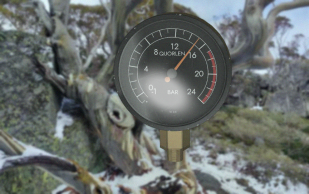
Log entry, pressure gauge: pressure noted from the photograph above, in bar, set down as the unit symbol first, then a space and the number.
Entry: bar 15
